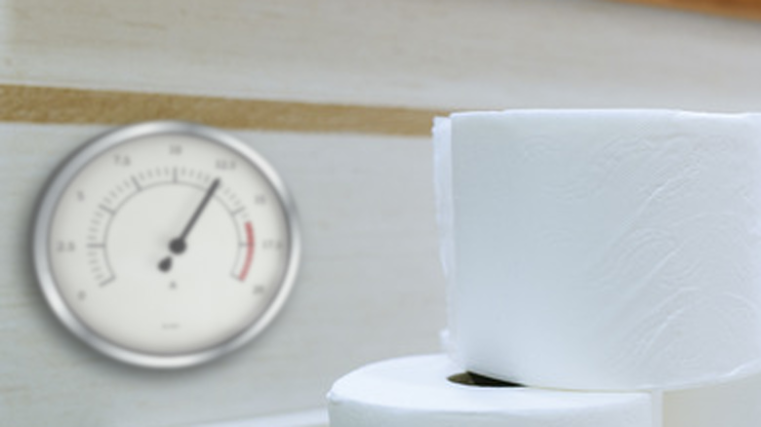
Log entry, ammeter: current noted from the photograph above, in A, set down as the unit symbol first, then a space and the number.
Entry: A 12.5
